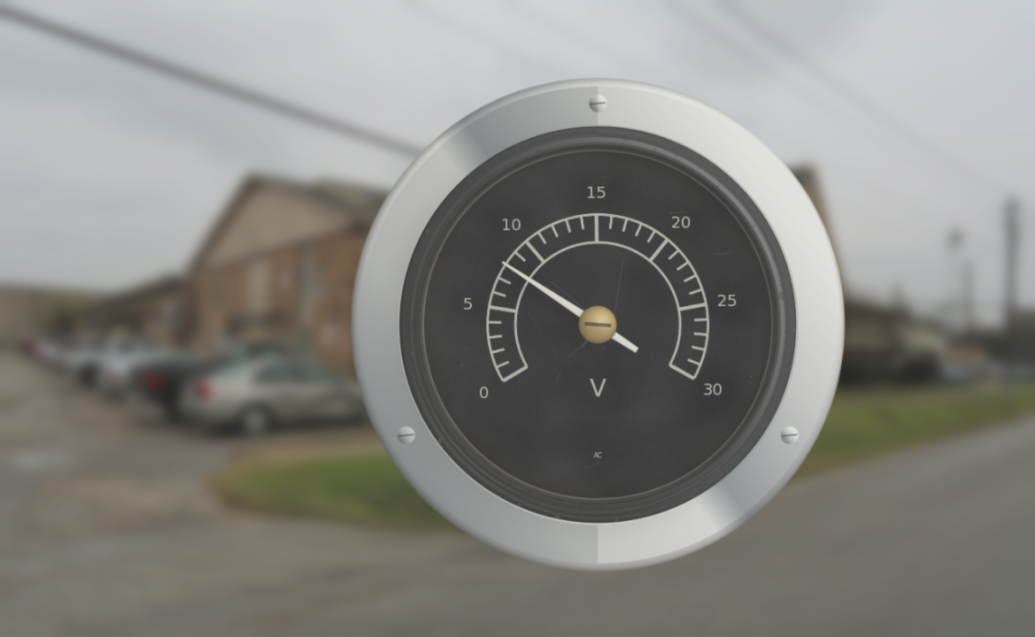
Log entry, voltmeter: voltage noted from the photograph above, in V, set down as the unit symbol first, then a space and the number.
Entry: V 8
